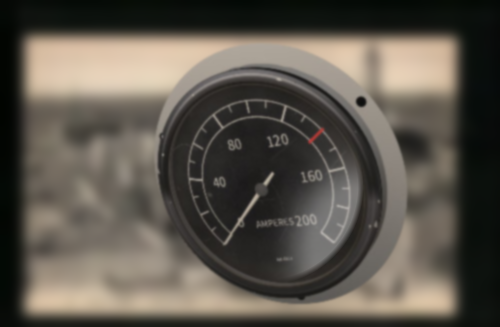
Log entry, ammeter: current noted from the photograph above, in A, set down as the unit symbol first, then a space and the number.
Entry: A 0
